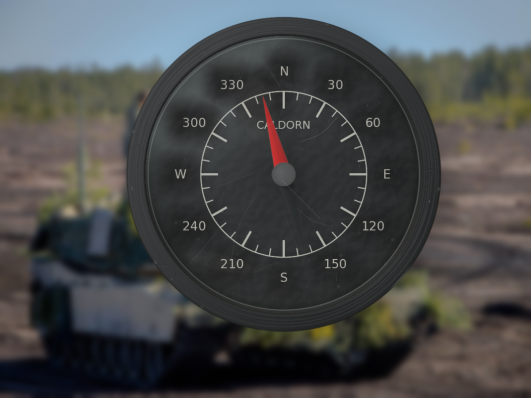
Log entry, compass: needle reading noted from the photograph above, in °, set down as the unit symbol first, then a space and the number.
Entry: ° 345
